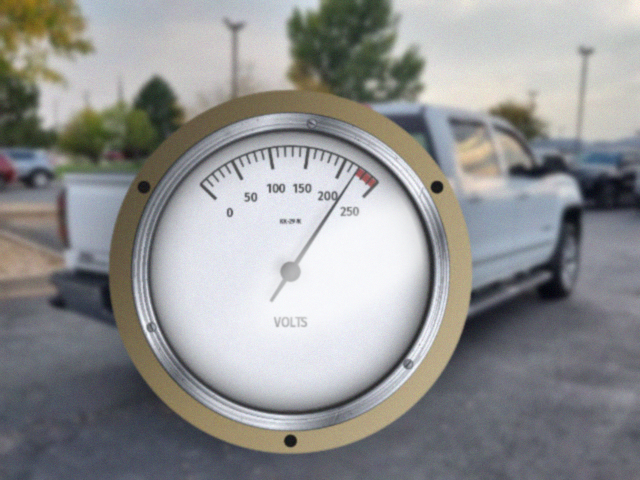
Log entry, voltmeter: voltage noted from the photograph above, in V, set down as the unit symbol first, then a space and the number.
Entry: V 220
